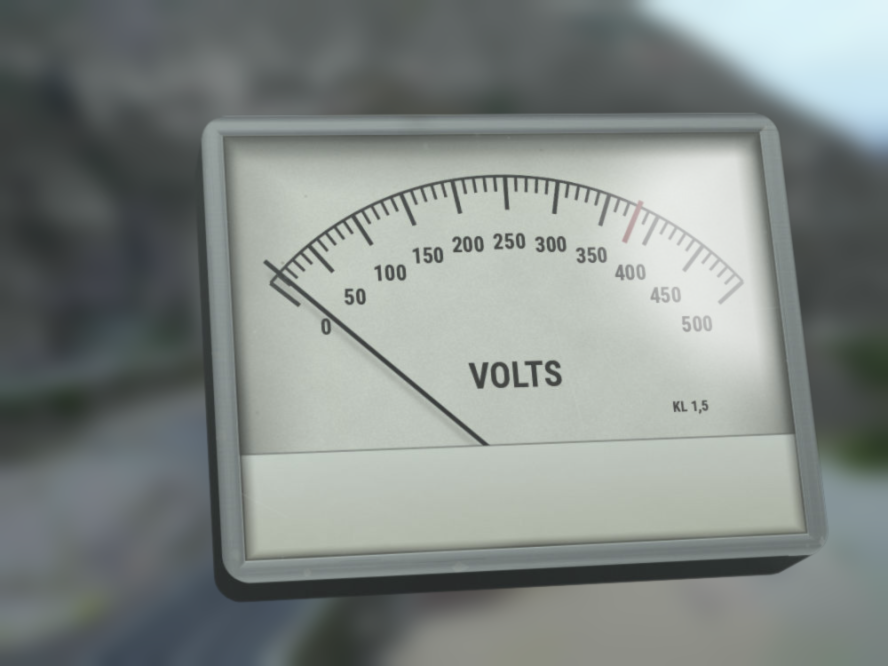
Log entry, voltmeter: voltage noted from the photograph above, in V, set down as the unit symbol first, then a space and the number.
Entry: V 10
